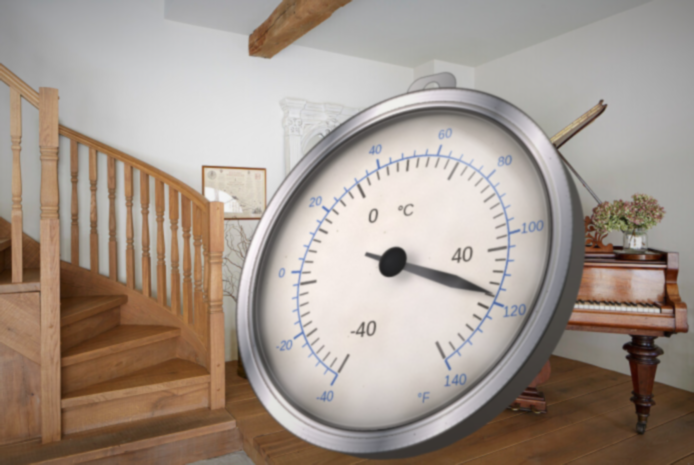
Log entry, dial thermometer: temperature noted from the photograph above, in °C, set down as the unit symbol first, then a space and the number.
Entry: °C 48
